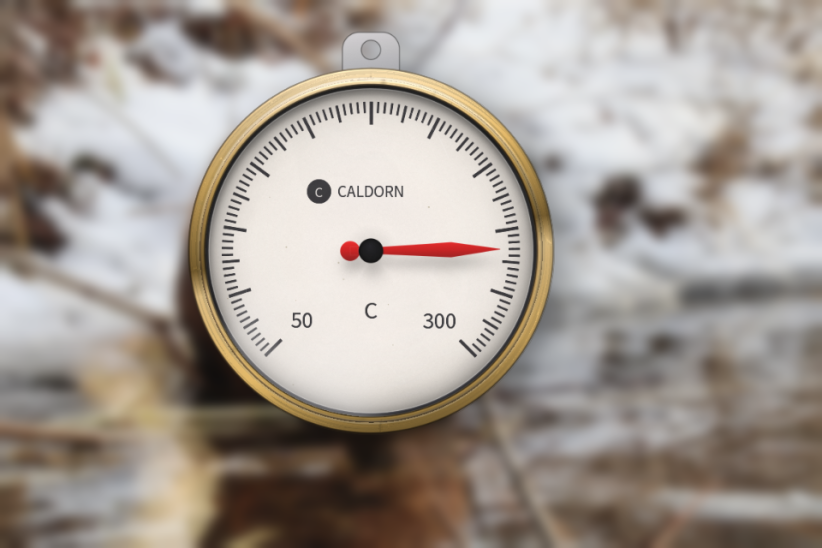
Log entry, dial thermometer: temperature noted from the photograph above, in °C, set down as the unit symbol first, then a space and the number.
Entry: °C 257.5
